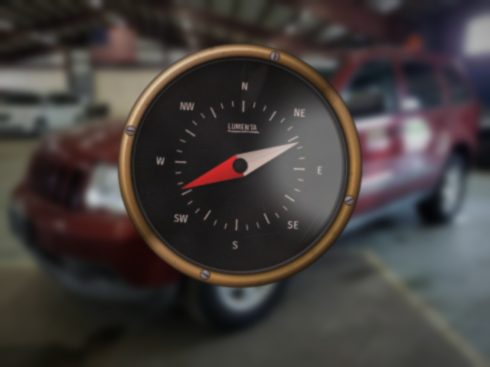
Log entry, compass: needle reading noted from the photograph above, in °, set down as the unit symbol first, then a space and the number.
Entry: ° 245
